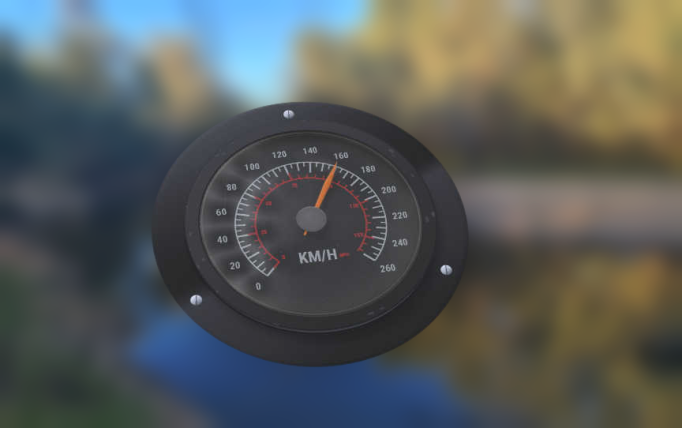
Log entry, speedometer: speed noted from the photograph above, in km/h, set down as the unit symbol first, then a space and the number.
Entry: km/h 160
